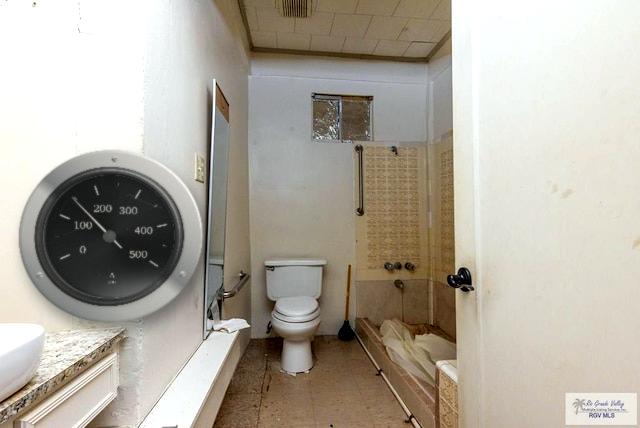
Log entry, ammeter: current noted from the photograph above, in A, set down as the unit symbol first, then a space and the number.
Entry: A 150
